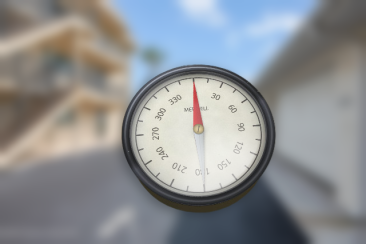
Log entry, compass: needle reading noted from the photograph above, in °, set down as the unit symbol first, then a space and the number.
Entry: ° 0
